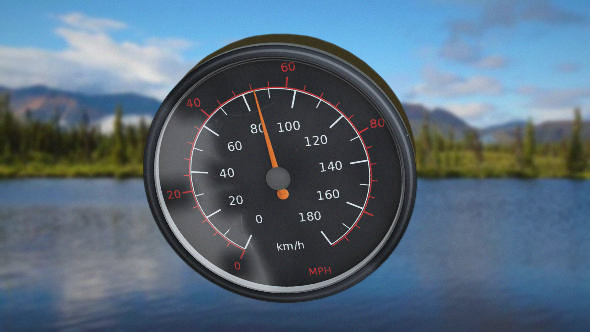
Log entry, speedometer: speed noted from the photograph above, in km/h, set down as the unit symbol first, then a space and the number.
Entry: km/h 85
